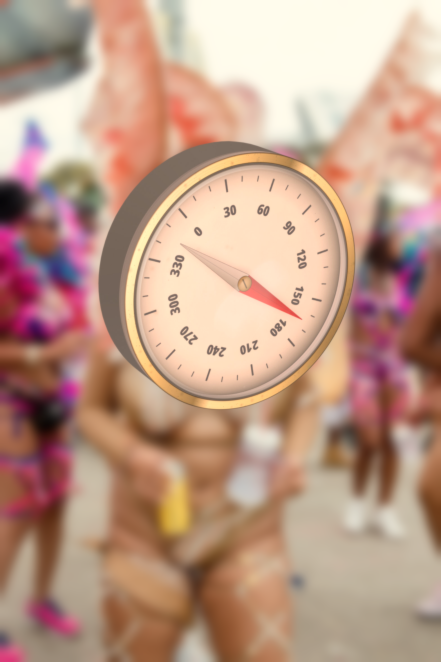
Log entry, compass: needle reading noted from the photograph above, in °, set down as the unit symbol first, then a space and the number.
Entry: ° 165
